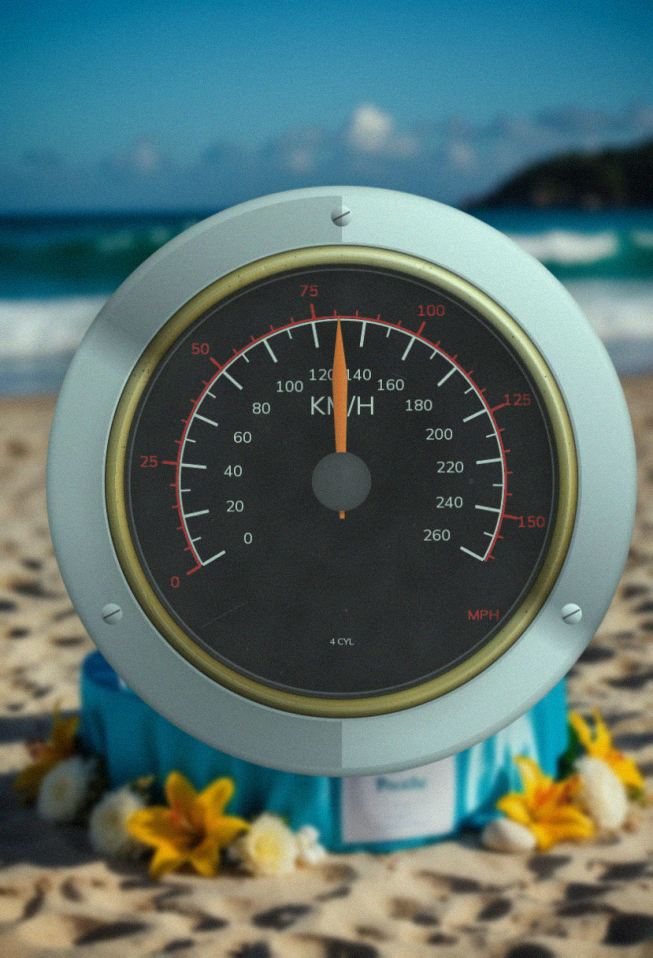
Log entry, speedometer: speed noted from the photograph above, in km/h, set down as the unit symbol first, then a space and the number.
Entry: km/h 130
